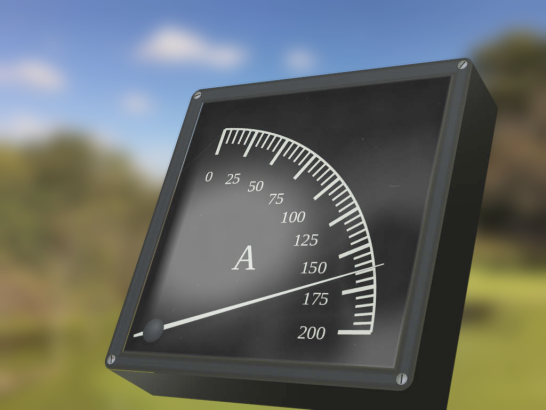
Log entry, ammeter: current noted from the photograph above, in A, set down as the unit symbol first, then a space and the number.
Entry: A 165
